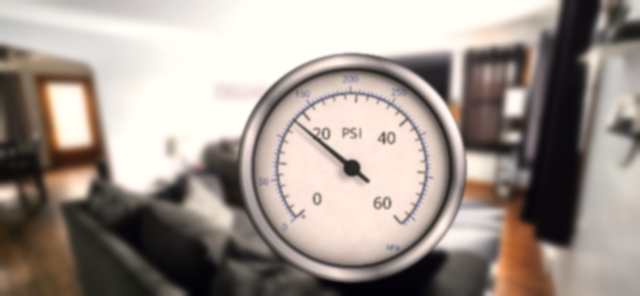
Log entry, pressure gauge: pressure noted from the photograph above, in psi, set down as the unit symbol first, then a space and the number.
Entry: psi 18
